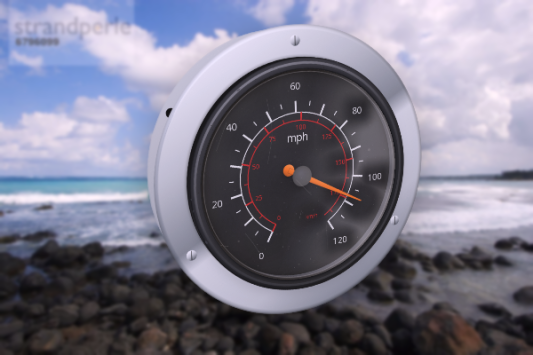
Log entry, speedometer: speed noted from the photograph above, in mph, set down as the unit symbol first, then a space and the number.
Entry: mph 107.5
